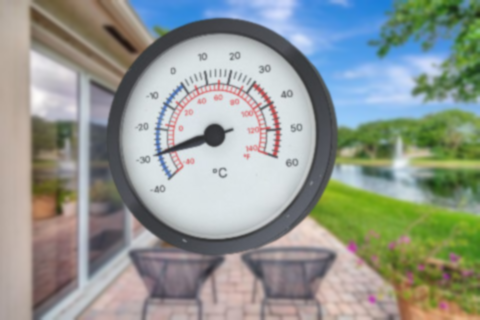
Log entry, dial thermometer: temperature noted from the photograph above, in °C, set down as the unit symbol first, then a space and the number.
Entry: °C -30
